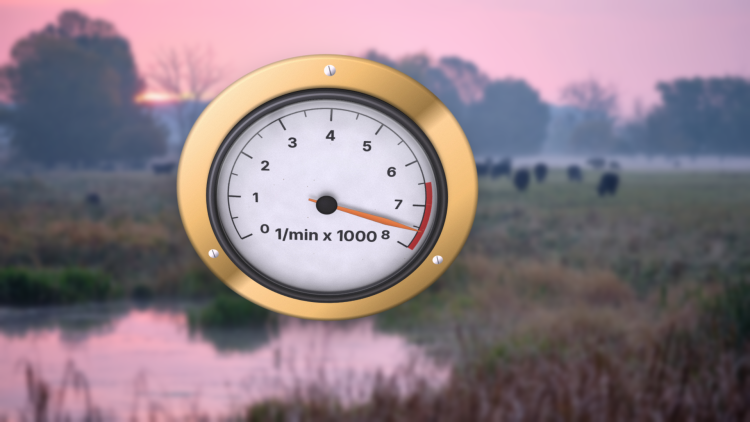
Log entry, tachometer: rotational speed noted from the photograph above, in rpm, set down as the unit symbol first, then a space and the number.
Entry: rpm 7500
